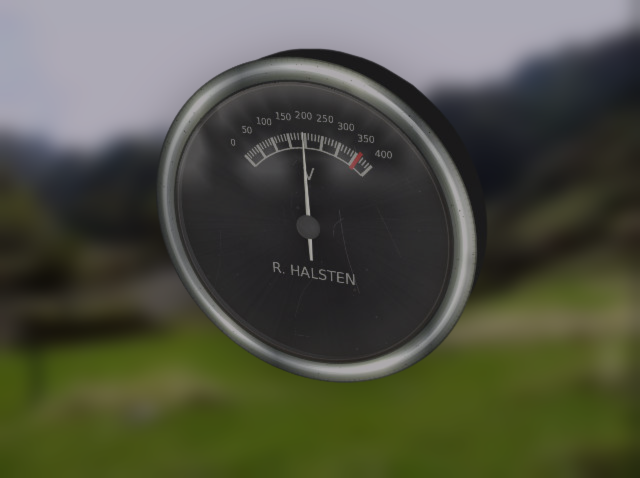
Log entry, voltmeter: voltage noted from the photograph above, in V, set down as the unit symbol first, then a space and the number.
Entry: V 200
